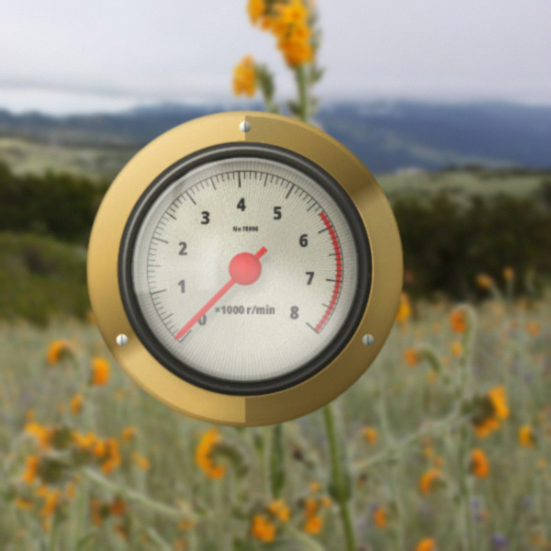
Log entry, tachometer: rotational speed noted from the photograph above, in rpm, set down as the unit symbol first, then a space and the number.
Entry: rpm 100
